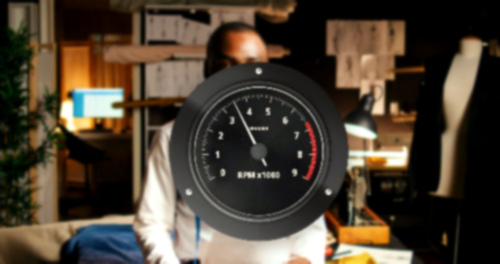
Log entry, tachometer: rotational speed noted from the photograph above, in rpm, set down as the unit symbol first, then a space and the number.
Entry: rpm 3500
